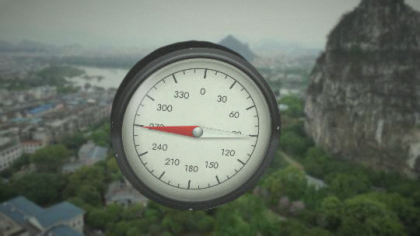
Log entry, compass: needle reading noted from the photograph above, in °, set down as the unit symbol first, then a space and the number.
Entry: ° 270
